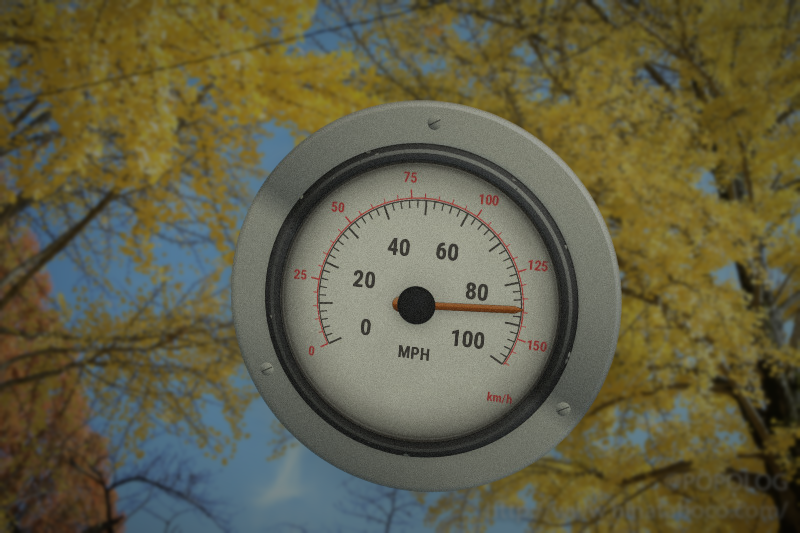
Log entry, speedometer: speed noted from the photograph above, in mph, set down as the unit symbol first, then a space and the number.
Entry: mph 86
